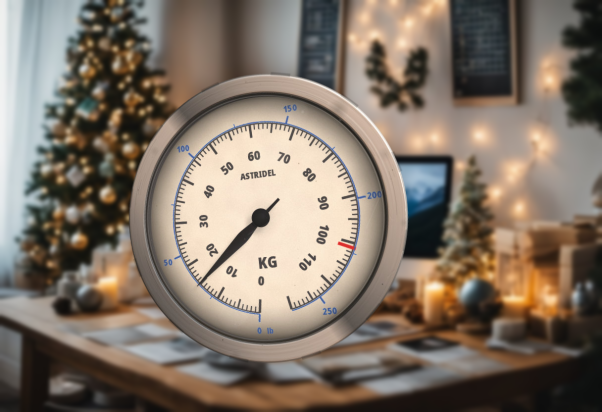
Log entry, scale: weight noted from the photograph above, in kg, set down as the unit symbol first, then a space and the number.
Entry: kg 15
